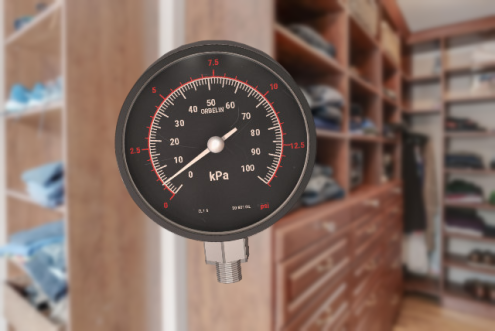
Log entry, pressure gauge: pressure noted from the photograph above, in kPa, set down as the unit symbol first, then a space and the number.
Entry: kPa 5
